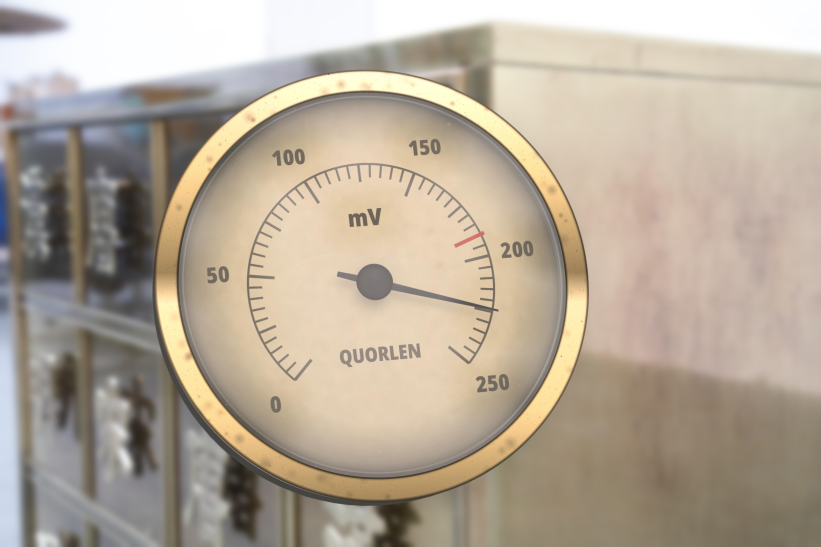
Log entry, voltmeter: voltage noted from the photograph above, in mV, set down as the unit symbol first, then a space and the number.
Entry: mV 225
